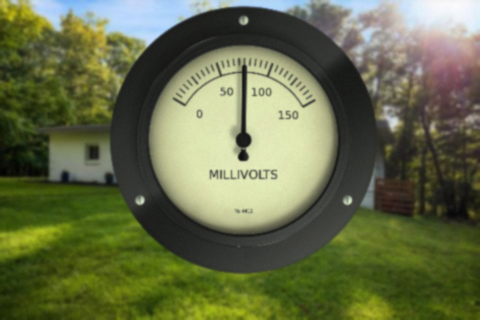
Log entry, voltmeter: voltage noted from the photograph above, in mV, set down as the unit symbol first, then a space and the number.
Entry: mV 75
